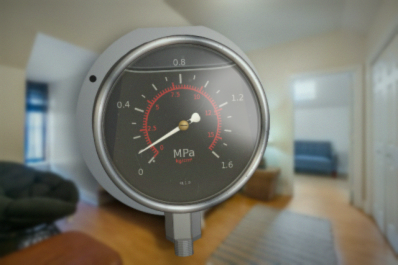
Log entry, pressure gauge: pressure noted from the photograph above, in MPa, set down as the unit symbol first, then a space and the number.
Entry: MPa 0.1
